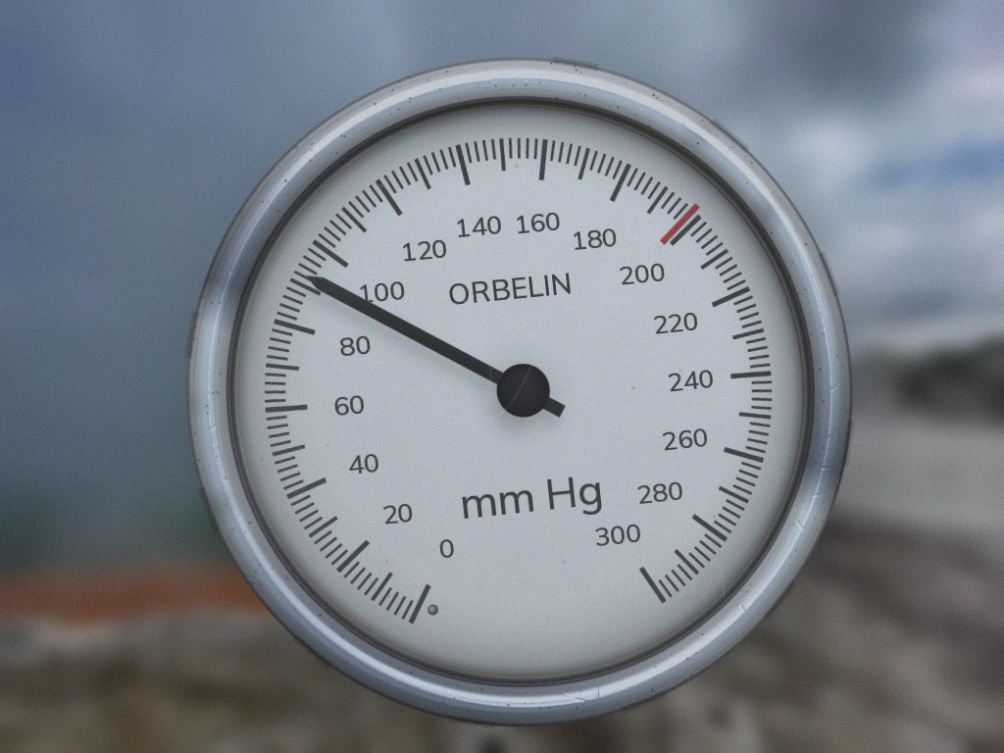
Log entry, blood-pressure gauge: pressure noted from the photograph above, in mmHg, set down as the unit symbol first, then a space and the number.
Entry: mmHg 92
